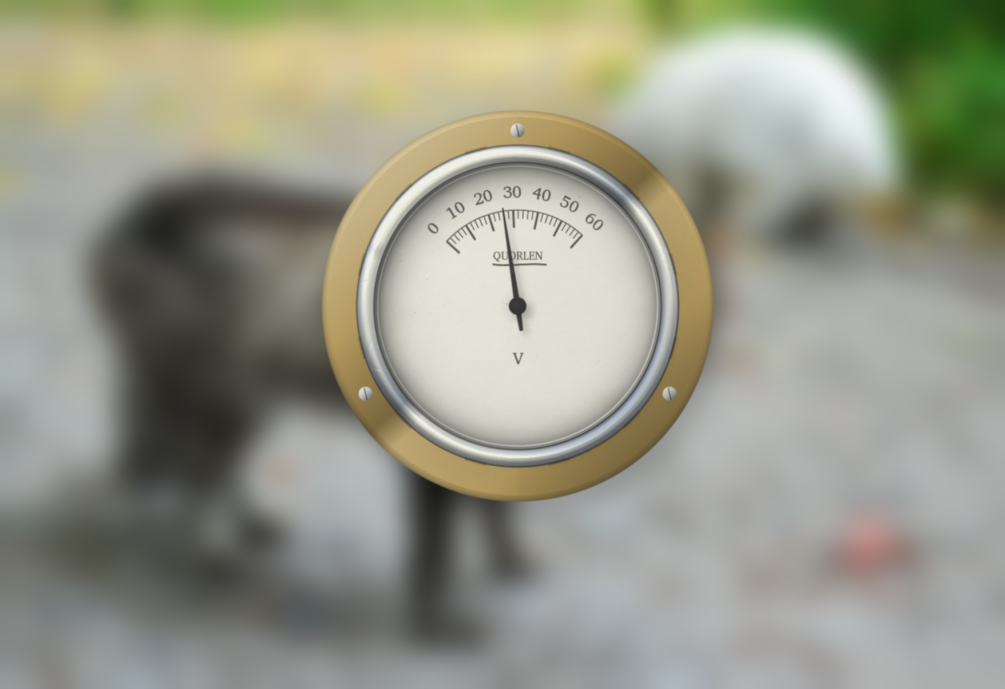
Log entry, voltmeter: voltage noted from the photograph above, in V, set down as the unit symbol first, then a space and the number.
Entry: V 26
